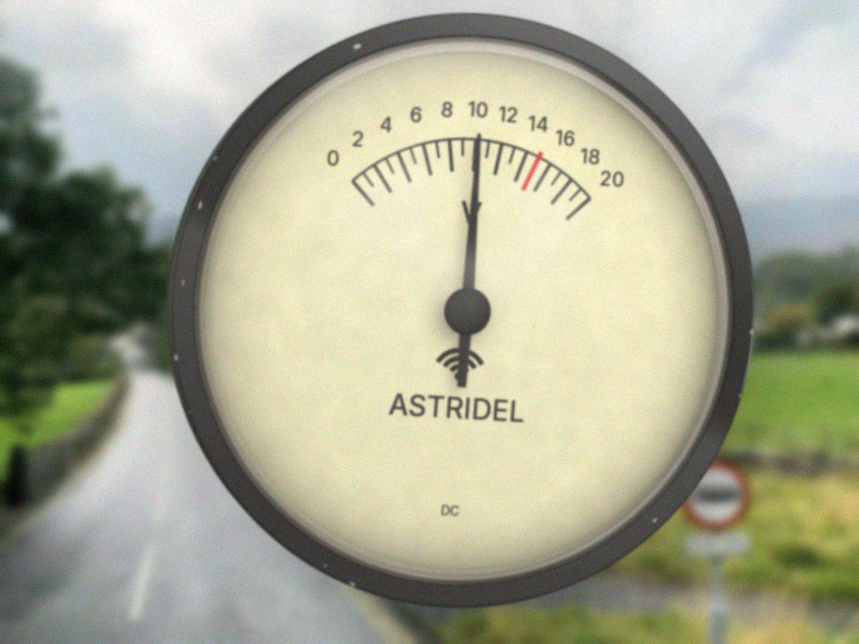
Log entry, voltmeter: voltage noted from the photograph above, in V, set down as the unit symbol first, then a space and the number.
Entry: V 10
